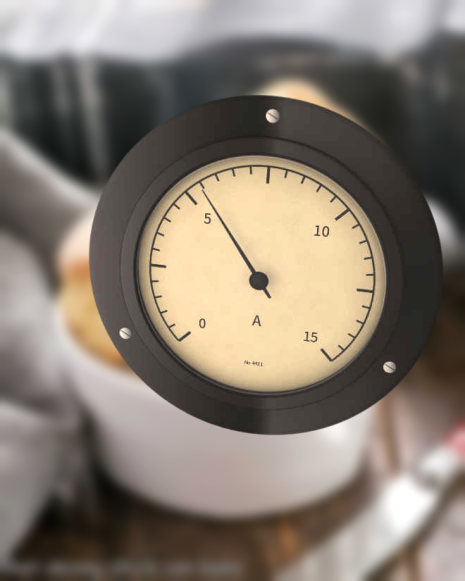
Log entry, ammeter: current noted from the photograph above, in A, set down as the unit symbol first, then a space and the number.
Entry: A 5.5
